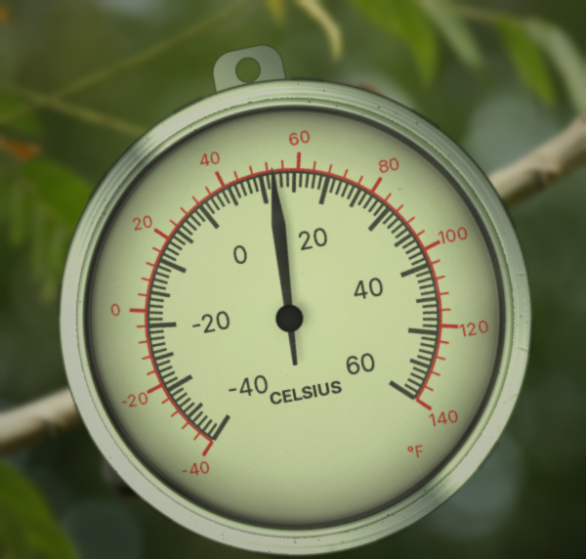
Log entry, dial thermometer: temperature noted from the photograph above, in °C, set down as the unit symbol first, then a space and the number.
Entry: °C 12
